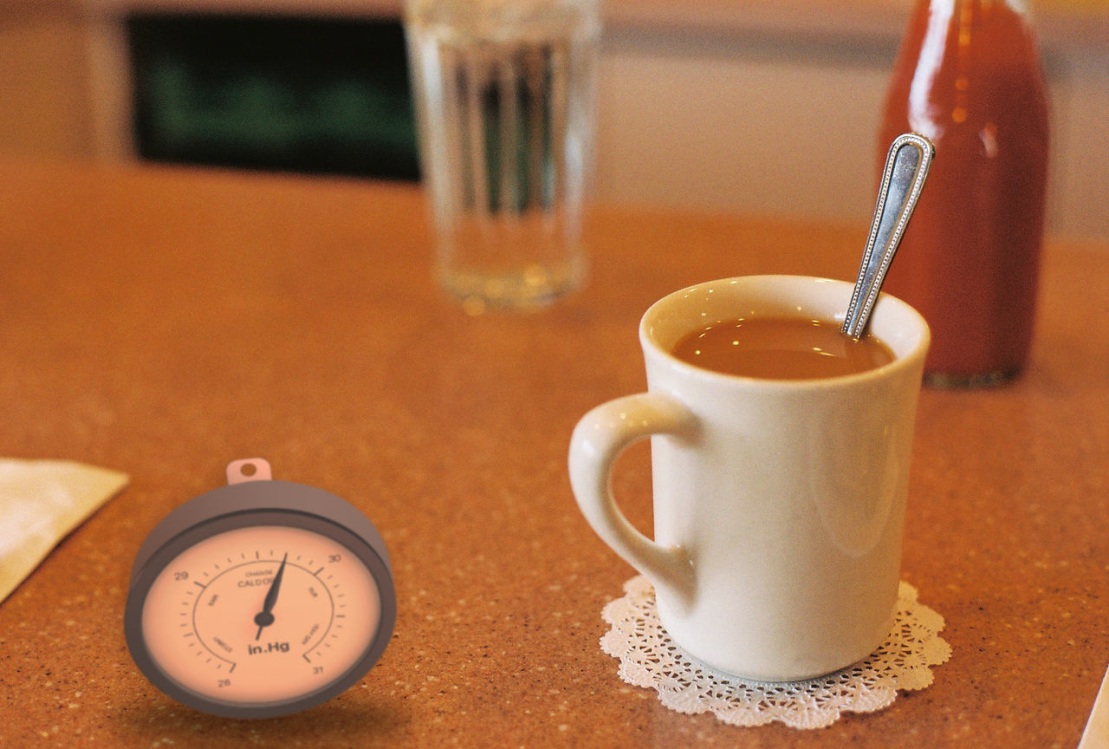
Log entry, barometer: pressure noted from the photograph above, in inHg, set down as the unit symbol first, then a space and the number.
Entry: inHg 29.7
